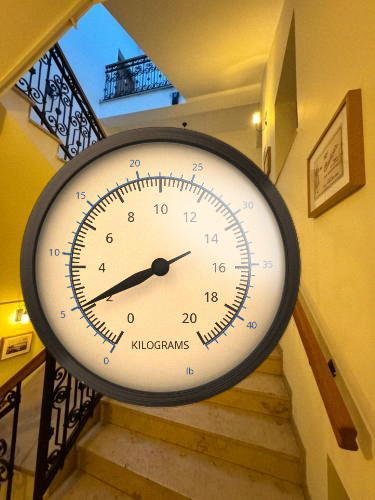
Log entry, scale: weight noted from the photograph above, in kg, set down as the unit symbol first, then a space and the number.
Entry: kg 2.2
